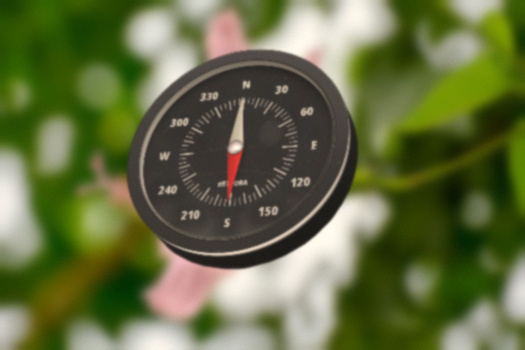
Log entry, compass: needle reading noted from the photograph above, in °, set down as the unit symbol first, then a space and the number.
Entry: ° 180
